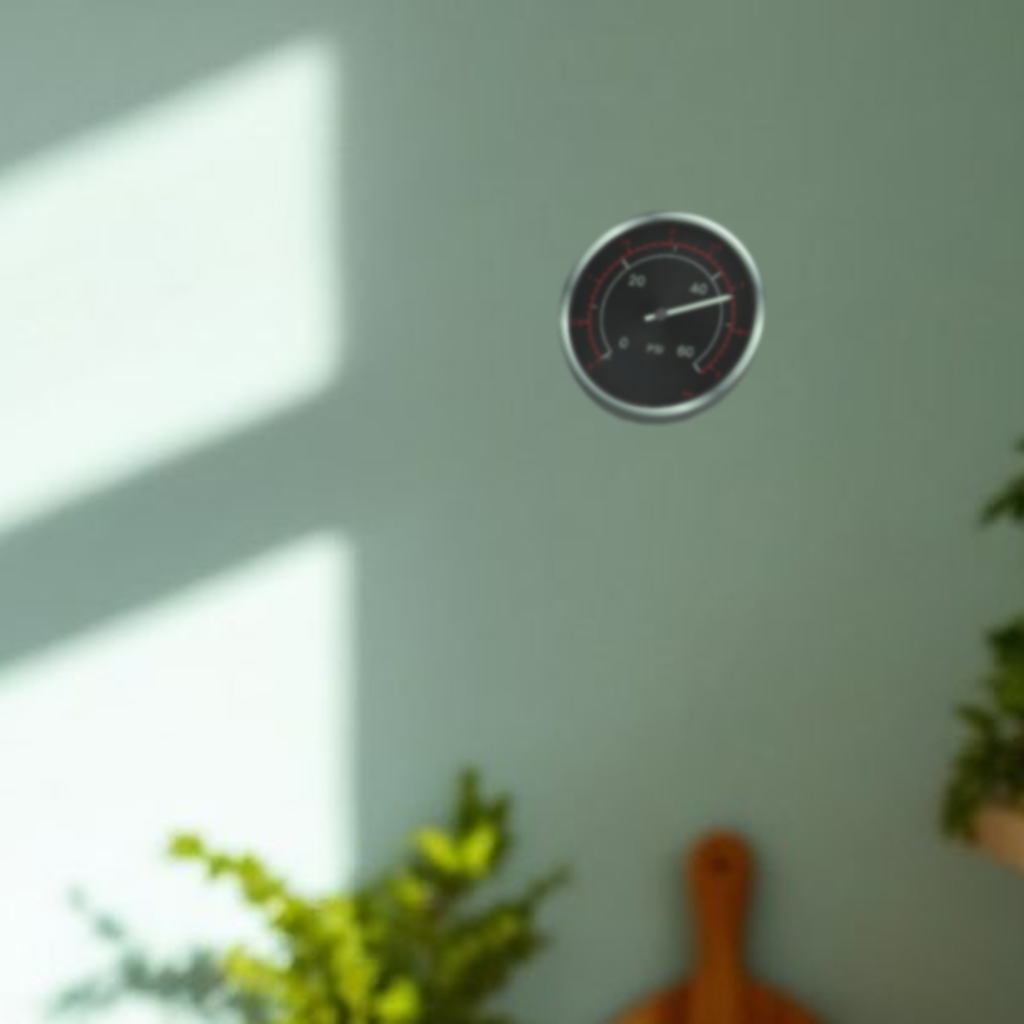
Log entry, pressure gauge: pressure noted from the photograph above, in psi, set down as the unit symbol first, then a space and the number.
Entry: psi 45
